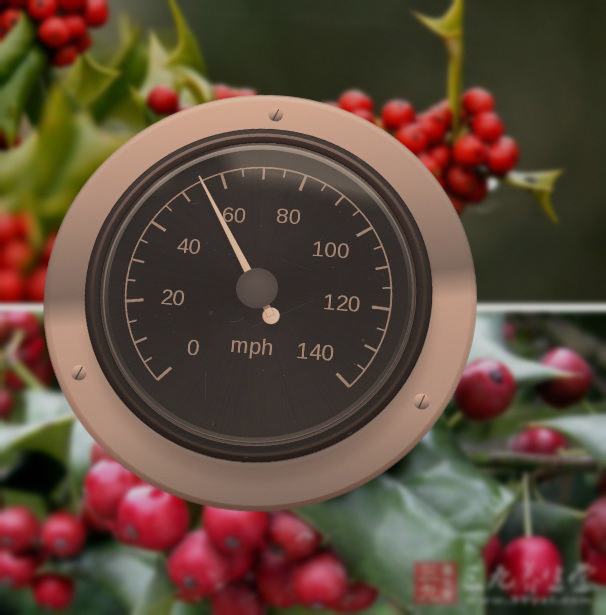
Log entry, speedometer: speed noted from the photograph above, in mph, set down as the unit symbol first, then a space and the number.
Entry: mph 55
